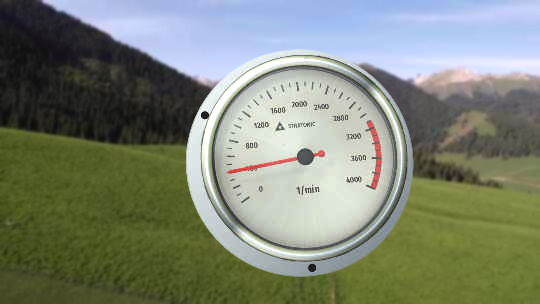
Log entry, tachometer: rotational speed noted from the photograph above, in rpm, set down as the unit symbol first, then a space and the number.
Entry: rpm 400
